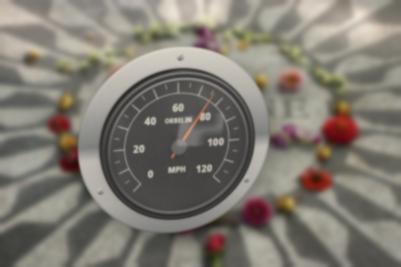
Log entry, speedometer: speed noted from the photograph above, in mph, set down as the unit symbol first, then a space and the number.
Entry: mph 75
